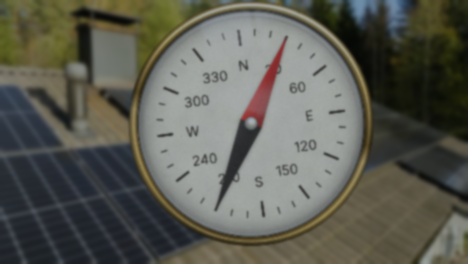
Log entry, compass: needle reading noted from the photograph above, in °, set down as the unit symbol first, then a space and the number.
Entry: ° 30
